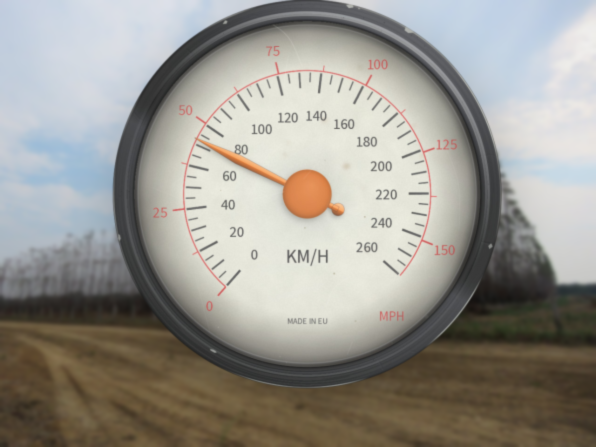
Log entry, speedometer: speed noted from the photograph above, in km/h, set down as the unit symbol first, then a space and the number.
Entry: km/h 72.5
